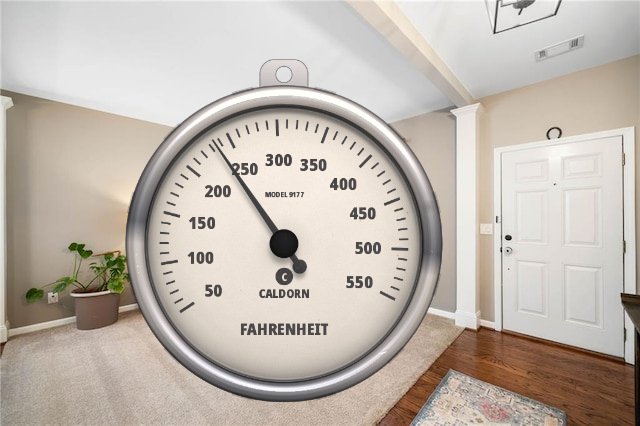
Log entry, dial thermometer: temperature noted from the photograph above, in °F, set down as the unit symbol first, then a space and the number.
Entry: °F 235
